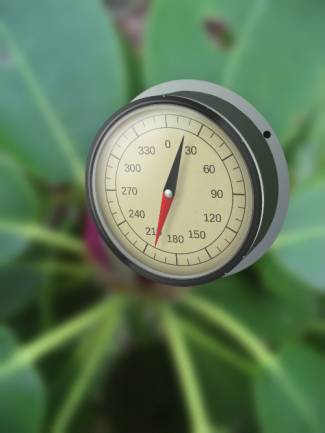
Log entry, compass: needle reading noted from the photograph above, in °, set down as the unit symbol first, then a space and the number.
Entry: ° 200
